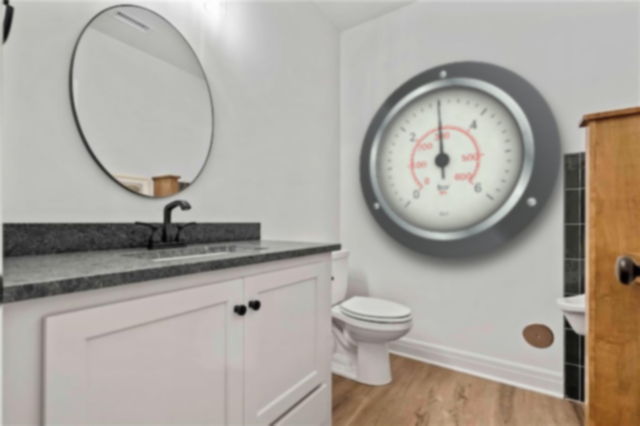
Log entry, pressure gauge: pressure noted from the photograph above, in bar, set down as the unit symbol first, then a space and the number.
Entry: bar 3
